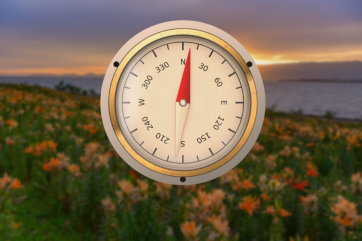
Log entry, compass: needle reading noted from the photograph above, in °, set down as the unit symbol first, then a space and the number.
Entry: ° 7.5
